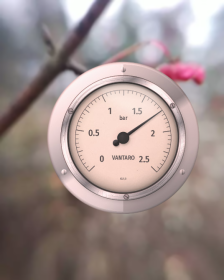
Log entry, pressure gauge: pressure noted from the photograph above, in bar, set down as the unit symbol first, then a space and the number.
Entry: bar 1.75
